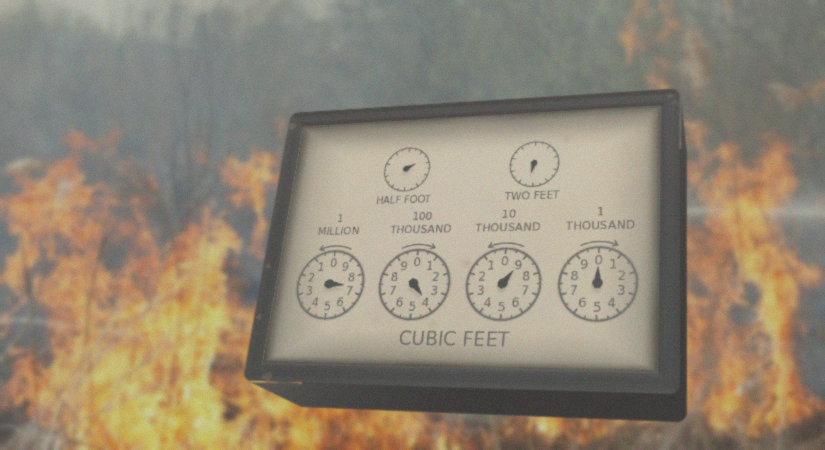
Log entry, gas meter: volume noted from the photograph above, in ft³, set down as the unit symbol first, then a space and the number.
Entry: ft³ 739000
